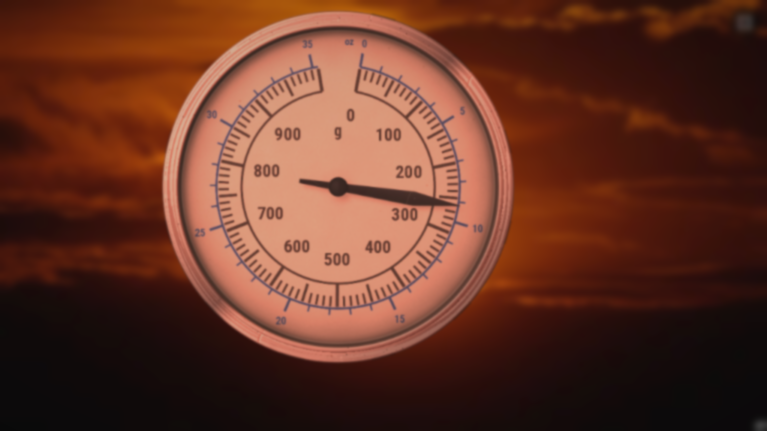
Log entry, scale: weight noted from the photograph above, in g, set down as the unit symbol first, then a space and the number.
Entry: g 260
